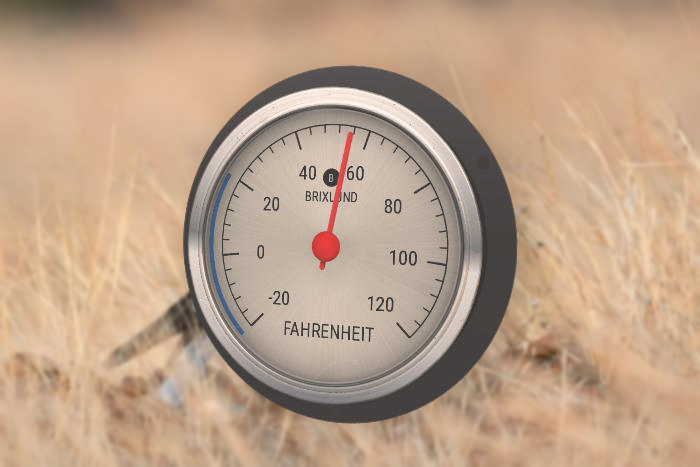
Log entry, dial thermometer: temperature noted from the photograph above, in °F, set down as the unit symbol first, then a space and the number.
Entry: °F 56
